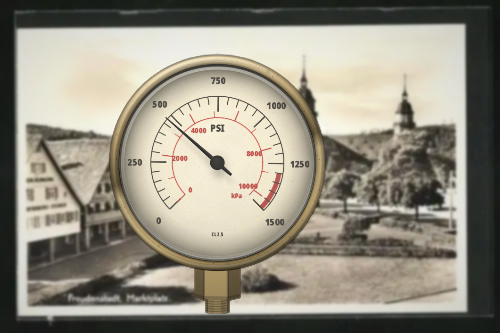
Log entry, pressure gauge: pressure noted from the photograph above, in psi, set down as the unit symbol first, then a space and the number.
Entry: psi 475
